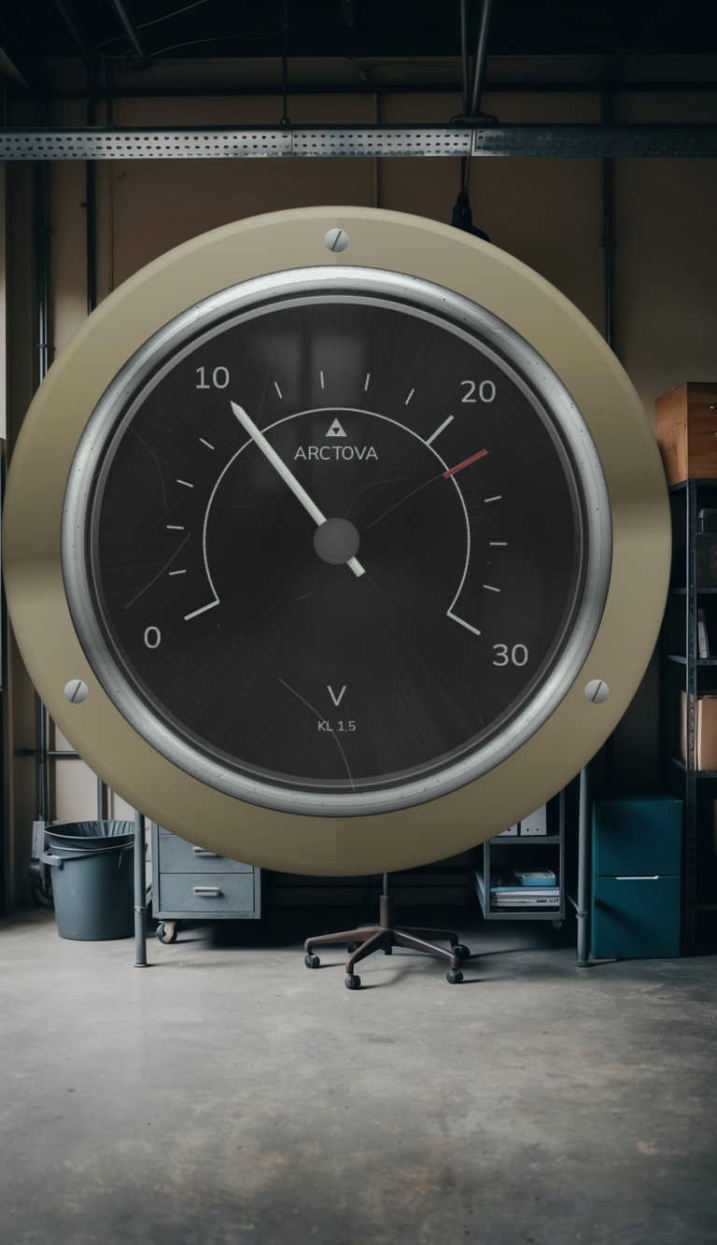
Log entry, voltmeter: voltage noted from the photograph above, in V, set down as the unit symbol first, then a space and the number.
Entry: V 10
